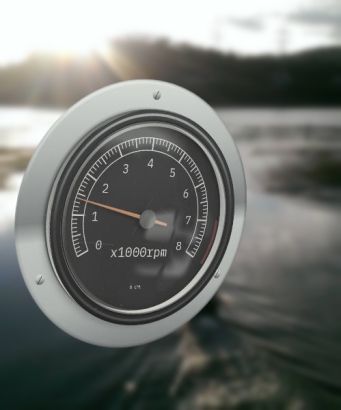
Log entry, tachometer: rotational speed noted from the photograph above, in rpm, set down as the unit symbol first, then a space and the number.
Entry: rpm 1400
